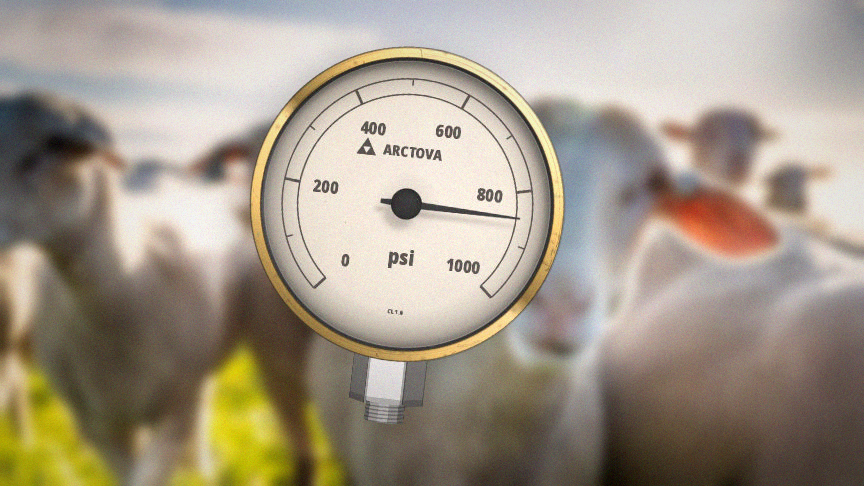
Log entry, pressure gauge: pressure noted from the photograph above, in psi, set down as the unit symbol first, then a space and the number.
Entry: psi 850
